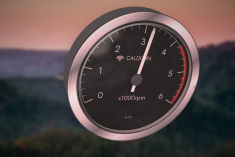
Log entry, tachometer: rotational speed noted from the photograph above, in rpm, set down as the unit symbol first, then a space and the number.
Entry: rpm 3200
